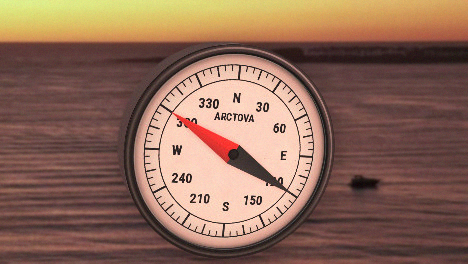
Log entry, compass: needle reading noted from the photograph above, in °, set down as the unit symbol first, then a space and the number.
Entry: ° 300
